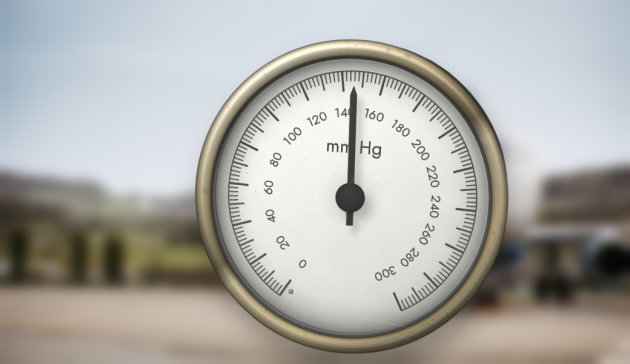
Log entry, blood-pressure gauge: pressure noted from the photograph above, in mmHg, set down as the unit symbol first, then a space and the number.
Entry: mmHg 146
